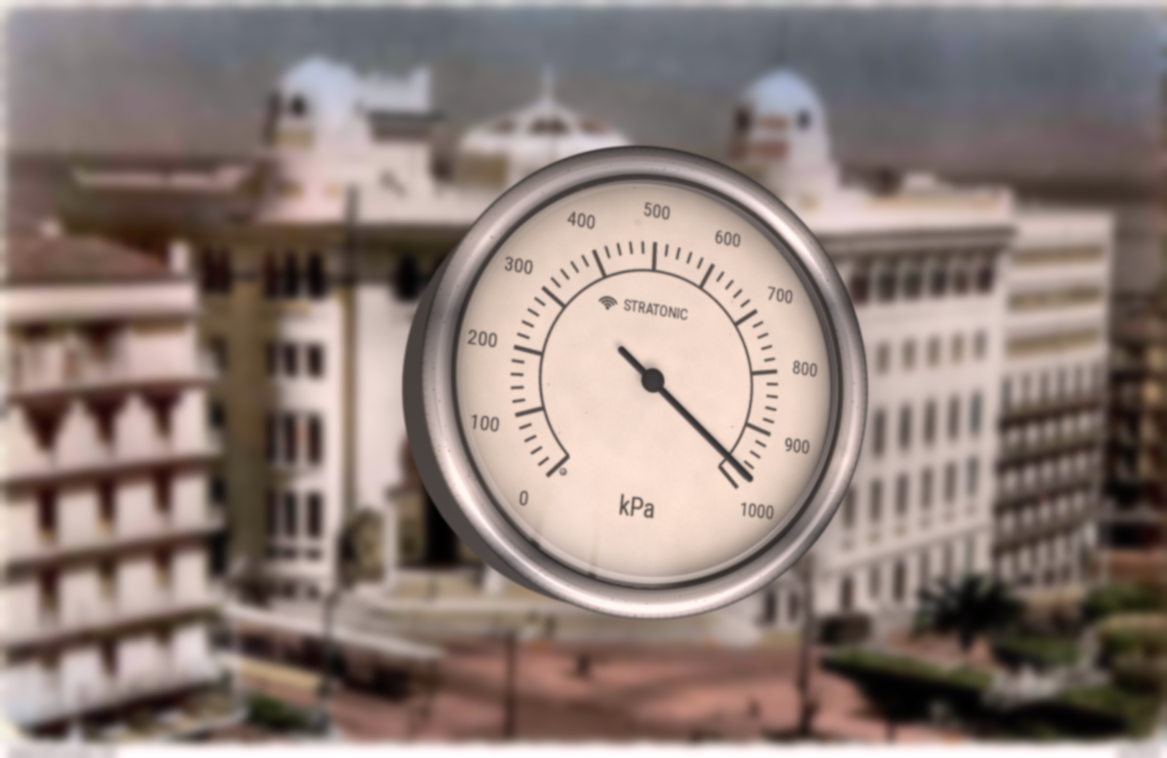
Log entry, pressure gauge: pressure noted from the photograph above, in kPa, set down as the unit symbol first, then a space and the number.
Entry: kPa 980
